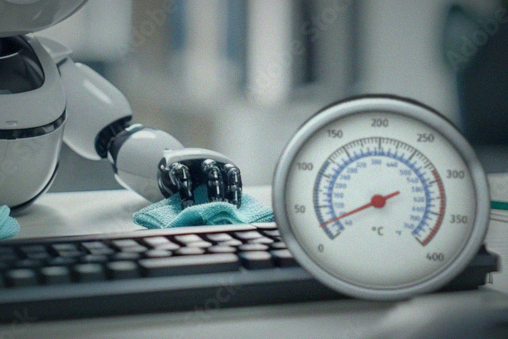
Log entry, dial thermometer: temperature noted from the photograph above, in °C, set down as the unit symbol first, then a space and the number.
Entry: °C 25
